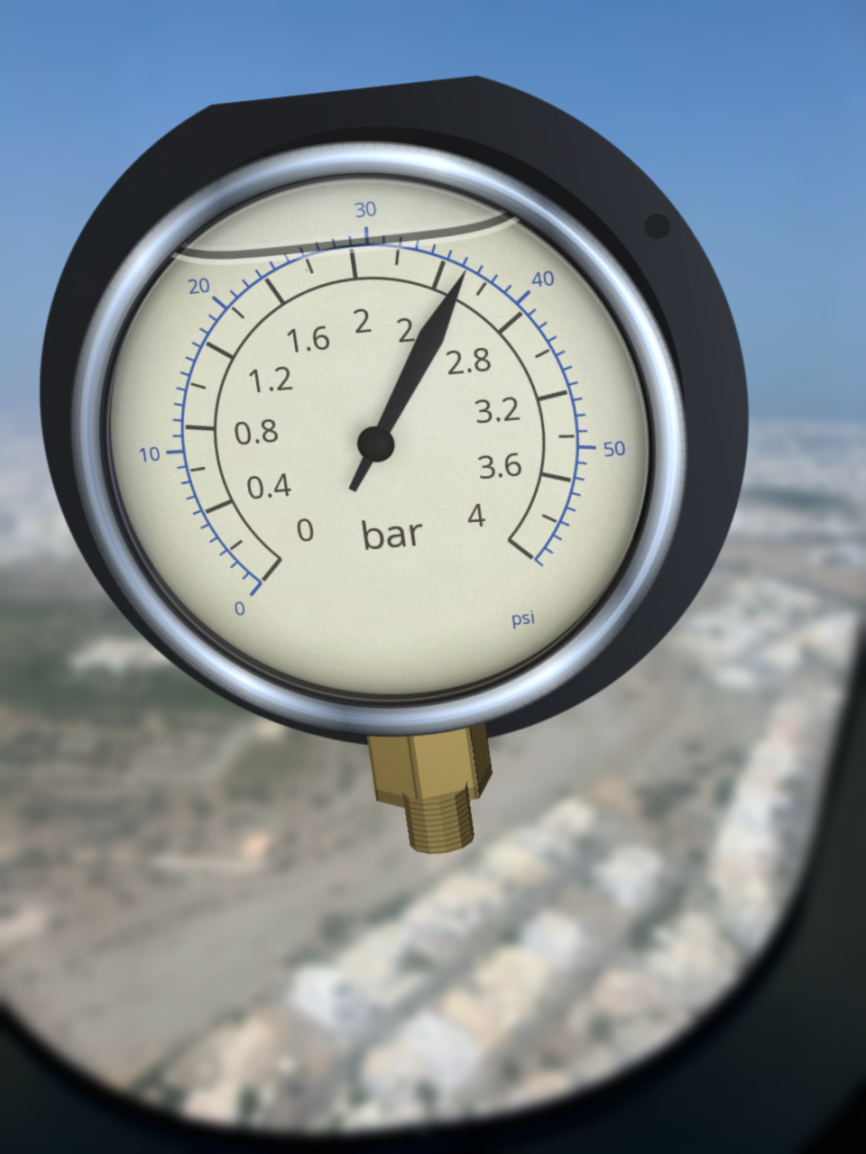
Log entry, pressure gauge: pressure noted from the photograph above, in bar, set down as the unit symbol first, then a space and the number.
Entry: bar 2.5
